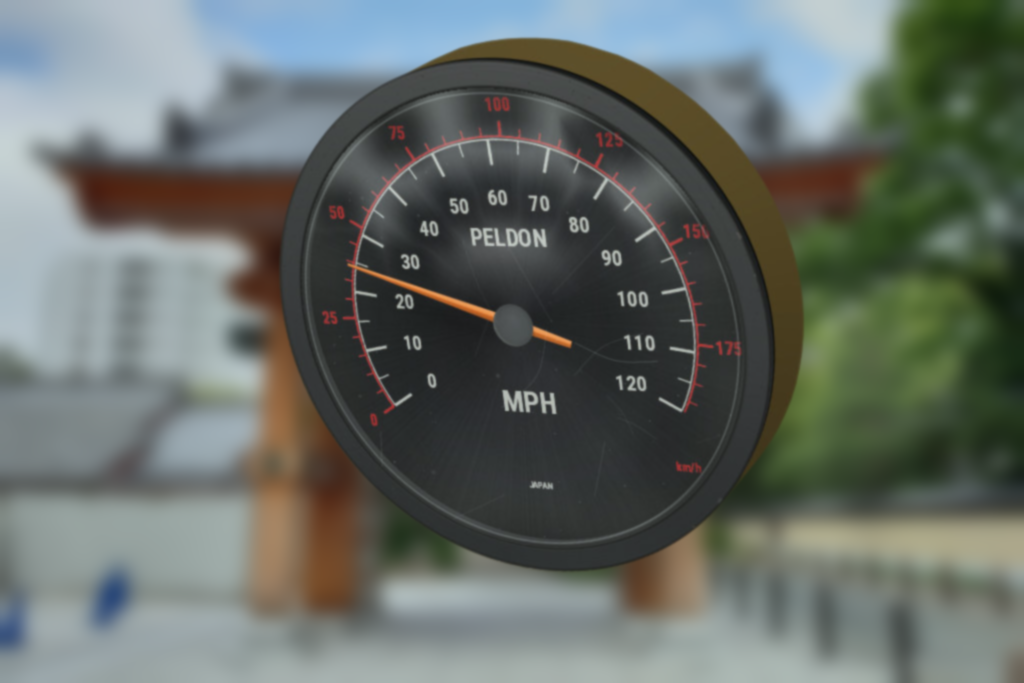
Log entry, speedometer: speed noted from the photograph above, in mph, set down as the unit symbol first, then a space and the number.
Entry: mph 25
